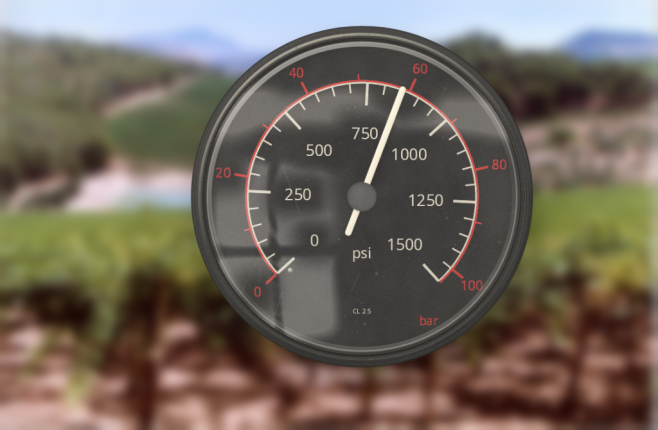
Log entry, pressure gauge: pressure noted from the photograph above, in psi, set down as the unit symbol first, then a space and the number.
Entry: psi 850
